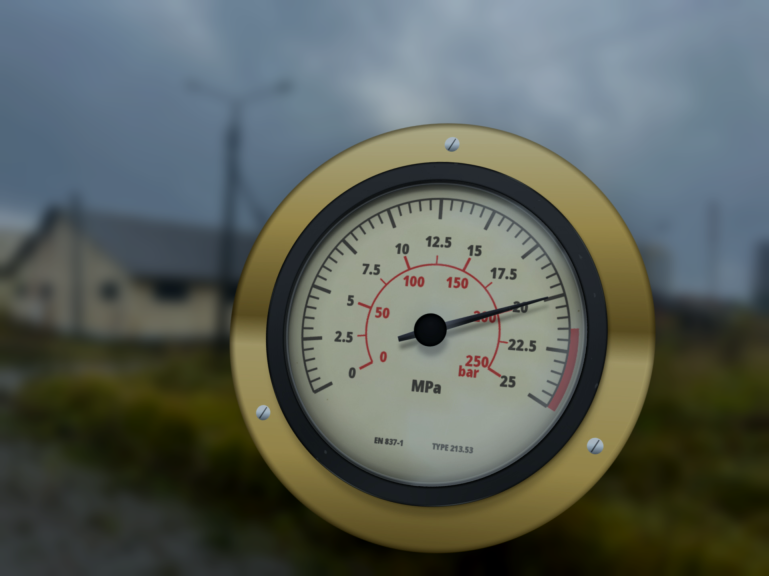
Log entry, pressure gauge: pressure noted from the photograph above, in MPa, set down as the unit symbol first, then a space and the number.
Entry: MPa 20
